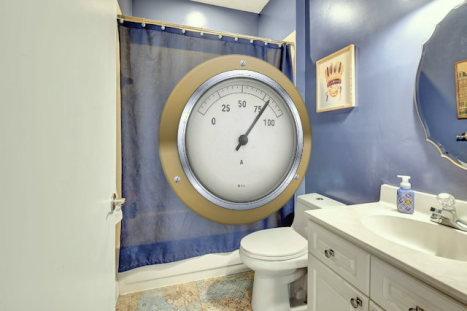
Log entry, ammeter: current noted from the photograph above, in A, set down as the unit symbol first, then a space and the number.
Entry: A 80
